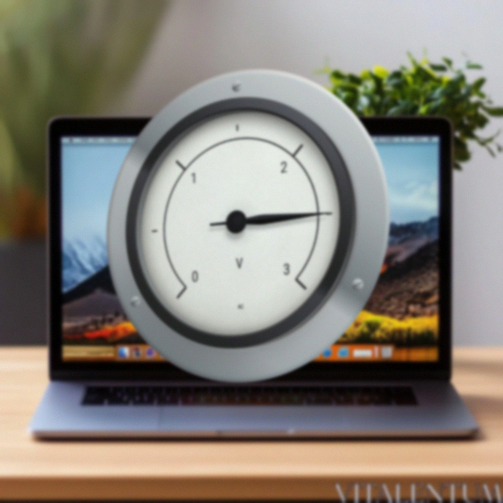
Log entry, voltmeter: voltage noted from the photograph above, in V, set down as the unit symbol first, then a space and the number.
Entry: V 2.5
